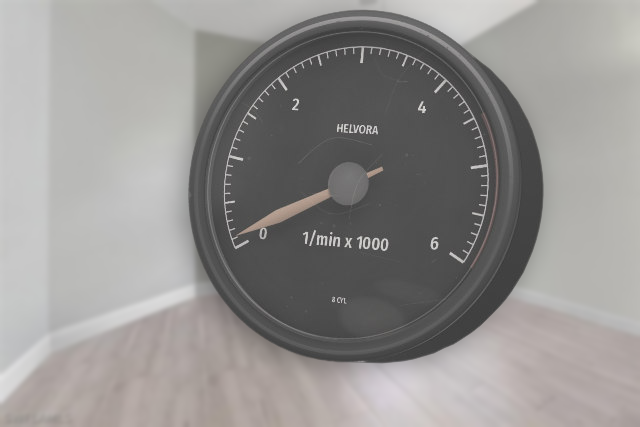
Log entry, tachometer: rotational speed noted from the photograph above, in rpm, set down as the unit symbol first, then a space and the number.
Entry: rpm 100
